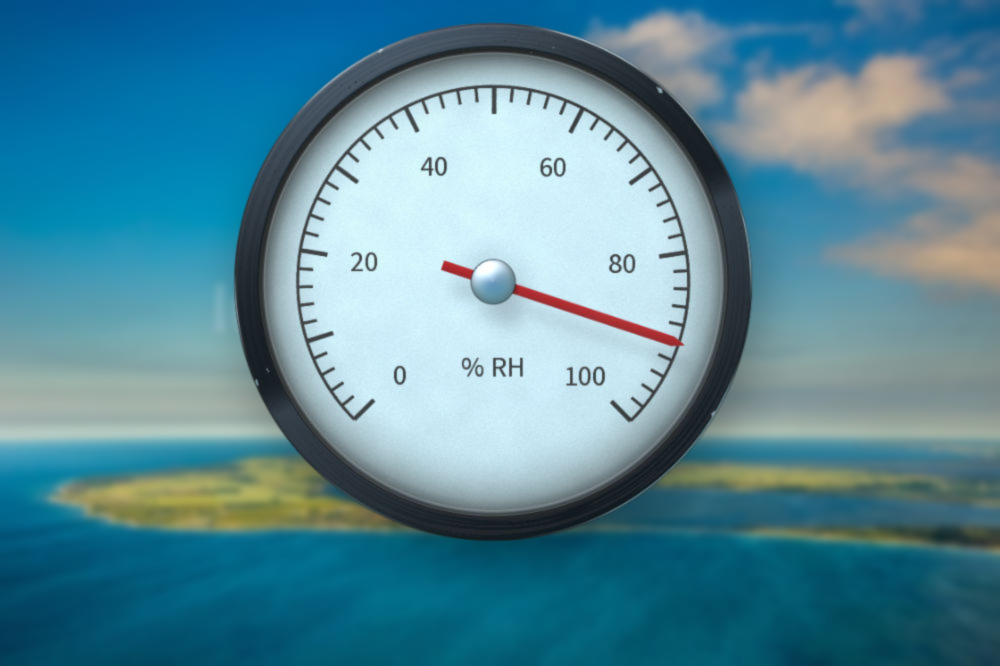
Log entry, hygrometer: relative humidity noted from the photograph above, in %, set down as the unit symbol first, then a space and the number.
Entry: % 90
